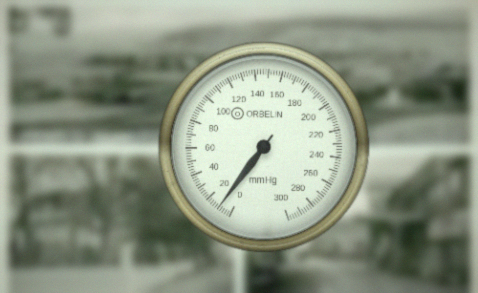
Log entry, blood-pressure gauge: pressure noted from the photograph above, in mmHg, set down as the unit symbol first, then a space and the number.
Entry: mmHg 10
